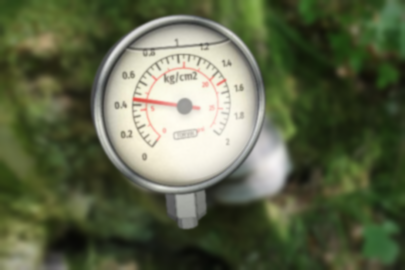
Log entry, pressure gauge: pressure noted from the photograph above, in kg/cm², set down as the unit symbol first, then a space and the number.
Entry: kg/cm² 0.45
